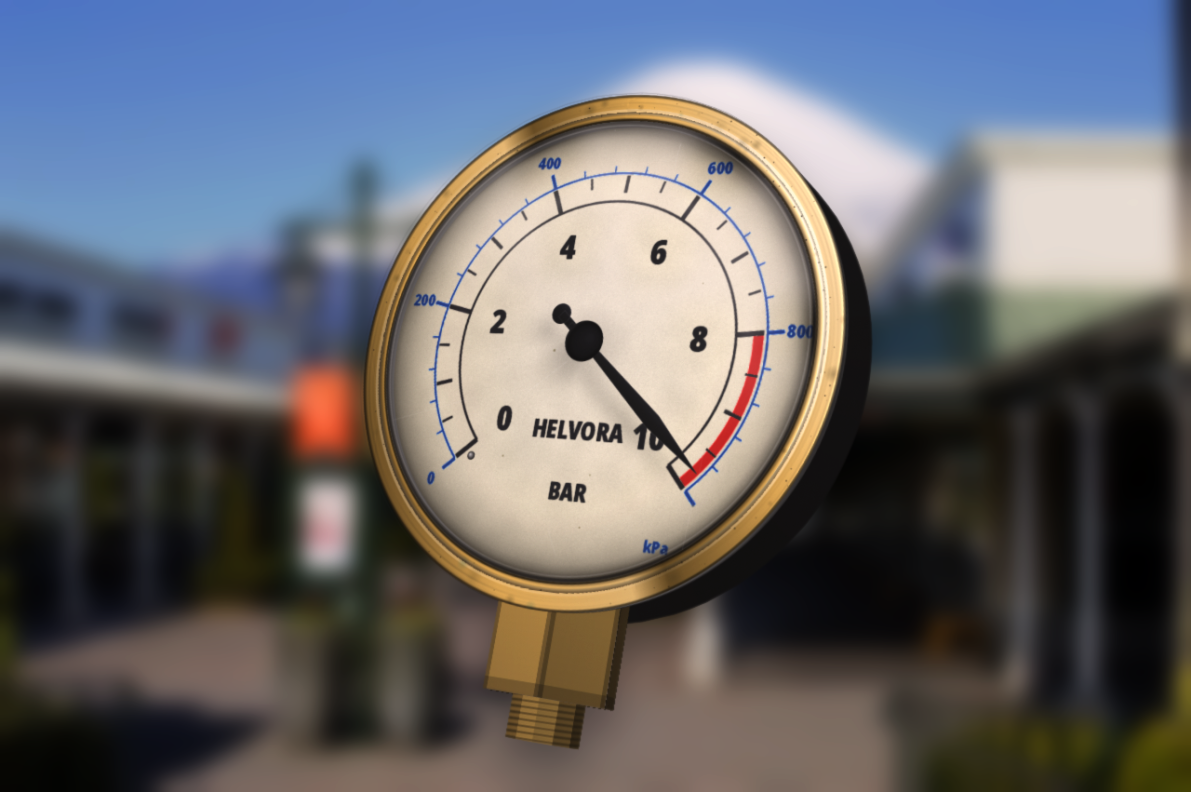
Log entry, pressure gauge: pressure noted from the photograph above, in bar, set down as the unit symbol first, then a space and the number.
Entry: bar 9.75
